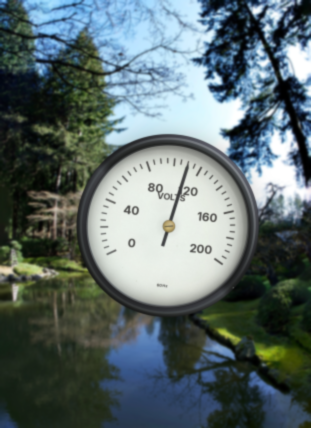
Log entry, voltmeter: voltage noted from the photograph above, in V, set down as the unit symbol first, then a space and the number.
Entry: V 110
